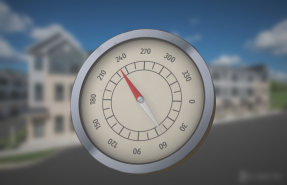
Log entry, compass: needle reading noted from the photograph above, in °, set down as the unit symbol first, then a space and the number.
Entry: ° 232.5
